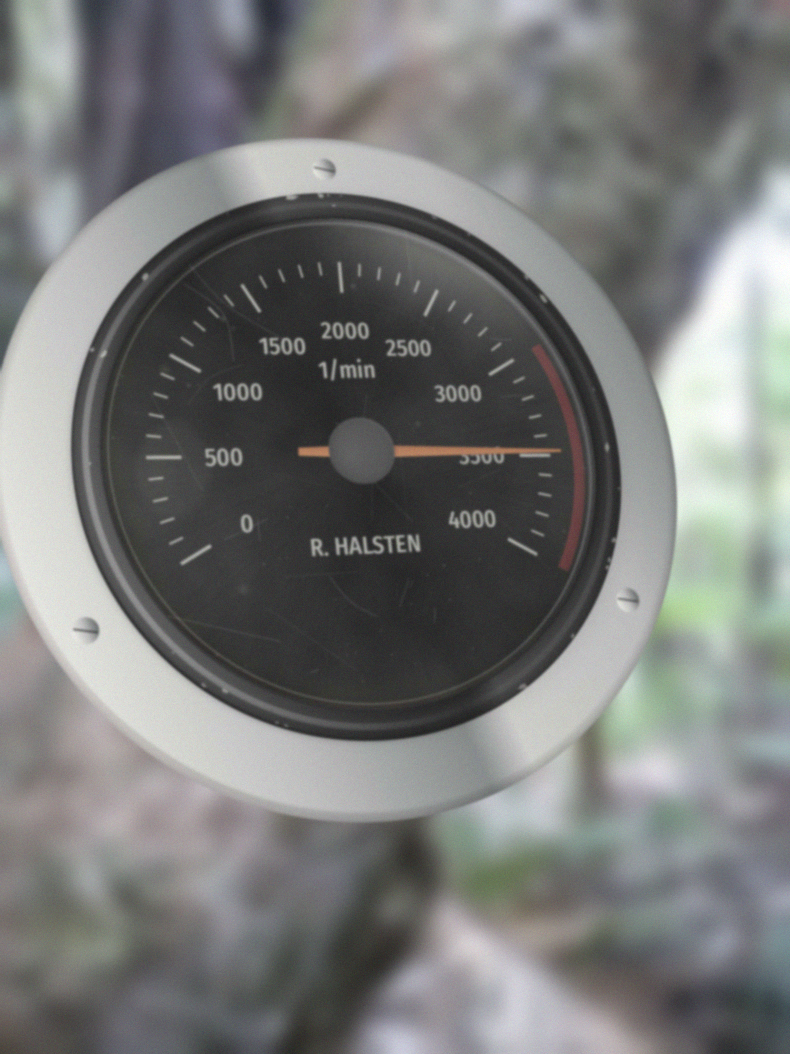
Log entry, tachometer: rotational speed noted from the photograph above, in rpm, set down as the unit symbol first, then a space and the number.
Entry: rpm 3500
